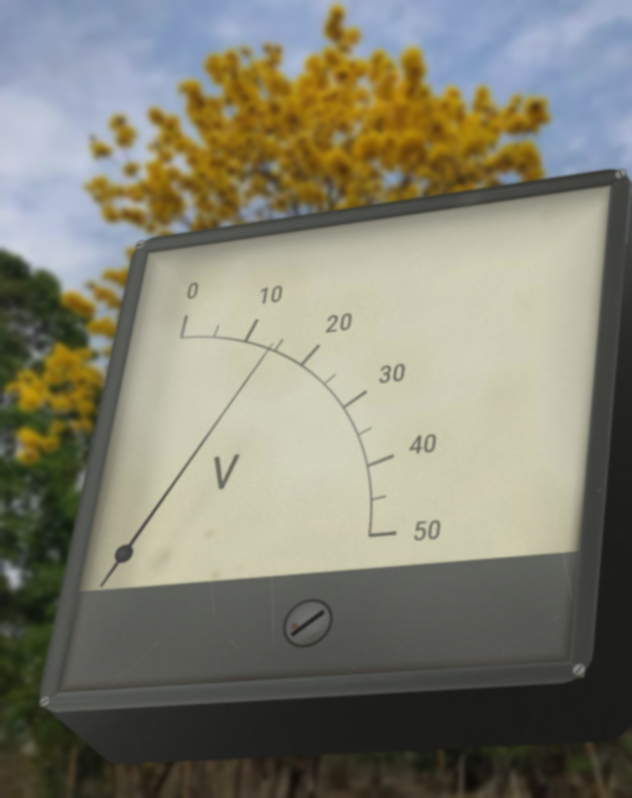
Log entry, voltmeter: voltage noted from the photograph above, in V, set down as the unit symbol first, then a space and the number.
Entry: V 15
